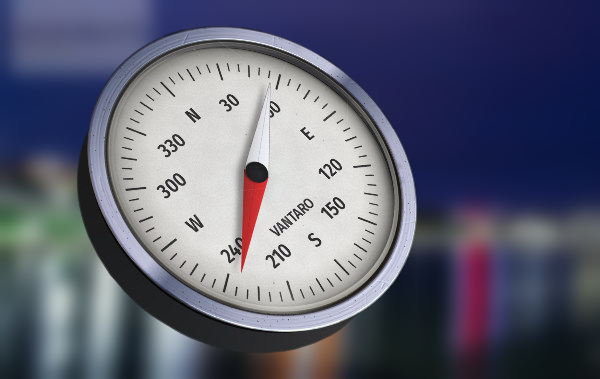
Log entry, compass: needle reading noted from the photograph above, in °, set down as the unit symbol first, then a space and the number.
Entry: ° 235
